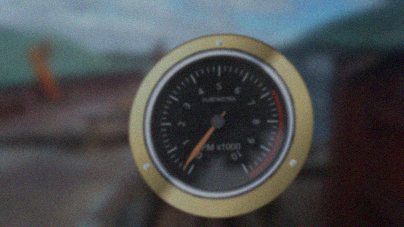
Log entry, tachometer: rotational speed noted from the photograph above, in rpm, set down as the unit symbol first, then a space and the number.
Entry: rpm 200
